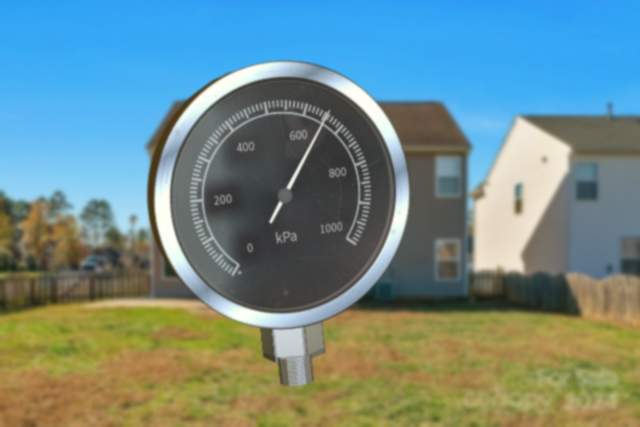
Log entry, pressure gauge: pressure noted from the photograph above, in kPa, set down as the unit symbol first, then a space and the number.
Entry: kPa 650
